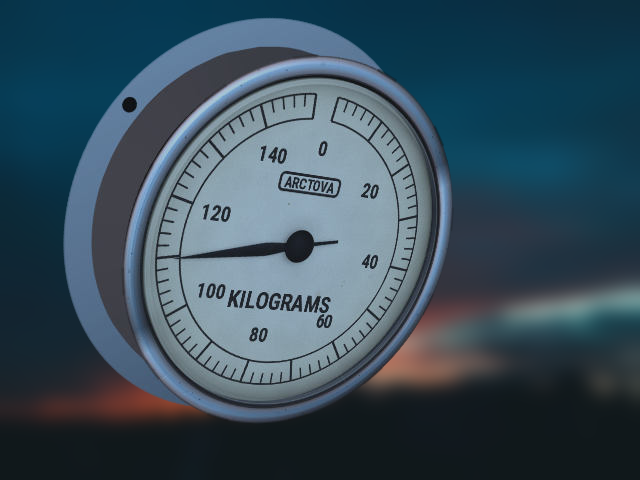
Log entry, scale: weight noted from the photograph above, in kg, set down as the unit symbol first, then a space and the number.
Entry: kg 110
